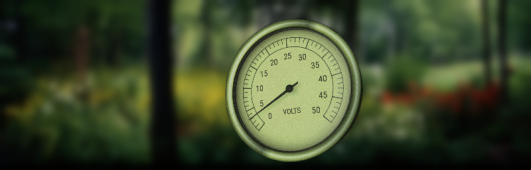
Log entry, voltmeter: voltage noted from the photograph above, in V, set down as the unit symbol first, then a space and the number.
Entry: V 3
